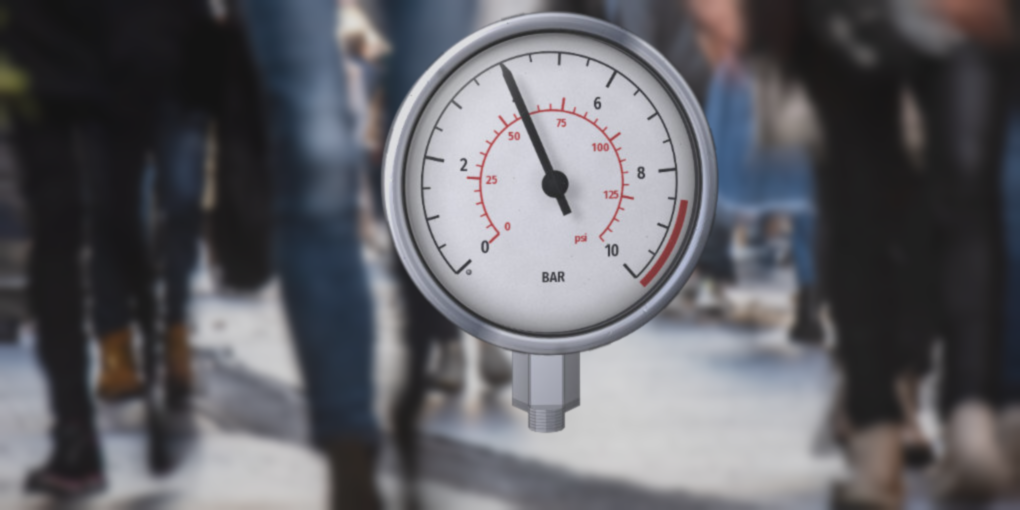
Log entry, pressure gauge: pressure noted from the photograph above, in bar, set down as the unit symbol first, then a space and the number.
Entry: bar 4
